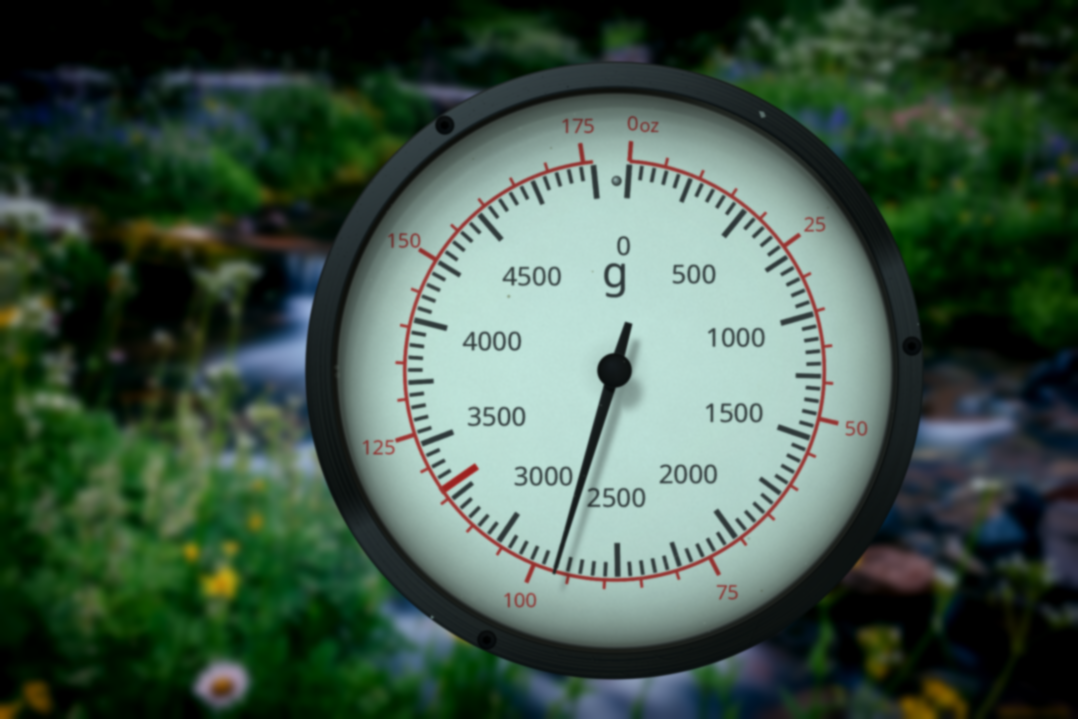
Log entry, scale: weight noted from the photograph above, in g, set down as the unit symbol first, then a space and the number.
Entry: g 2750
